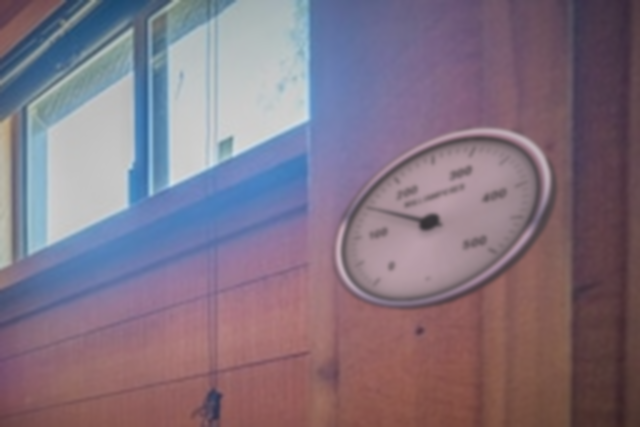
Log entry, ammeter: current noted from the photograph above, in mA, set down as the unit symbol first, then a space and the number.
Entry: mA 150
